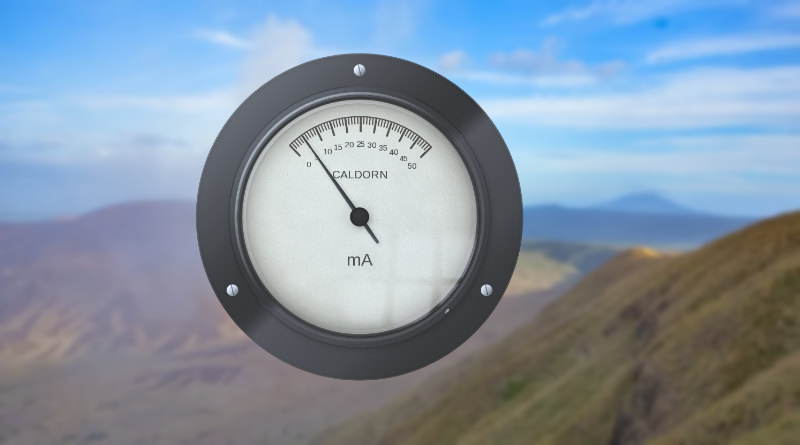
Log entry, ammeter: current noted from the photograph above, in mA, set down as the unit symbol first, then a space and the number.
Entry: mA 5
